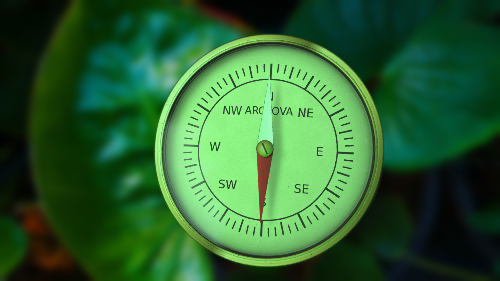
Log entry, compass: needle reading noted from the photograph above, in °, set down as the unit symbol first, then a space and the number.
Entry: ° 180
